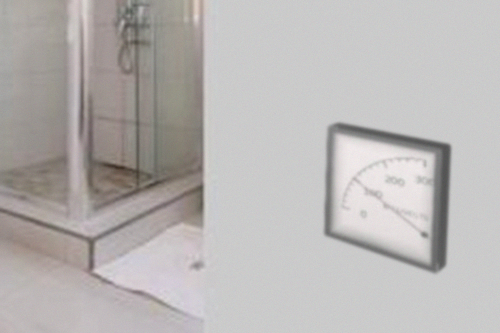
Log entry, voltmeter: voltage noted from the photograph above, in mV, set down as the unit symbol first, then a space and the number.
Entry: mV 100
